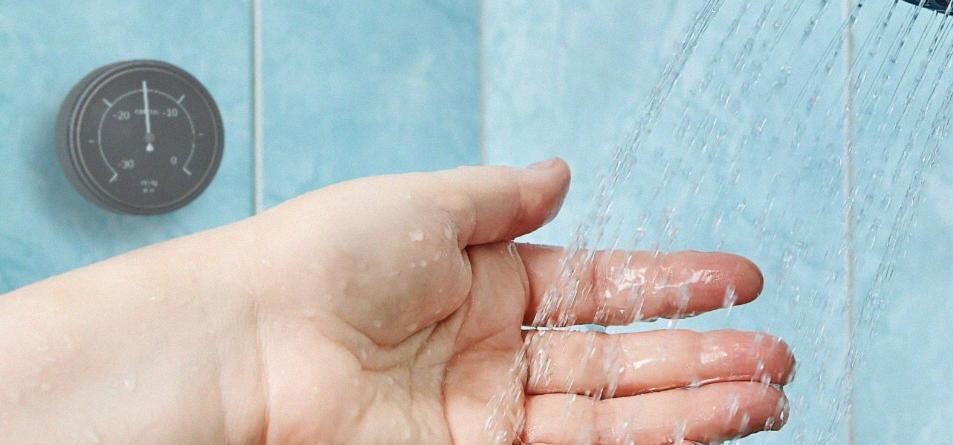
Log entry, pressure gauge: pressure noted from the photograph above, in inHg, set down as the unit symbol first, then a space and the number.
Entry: inHg -15
